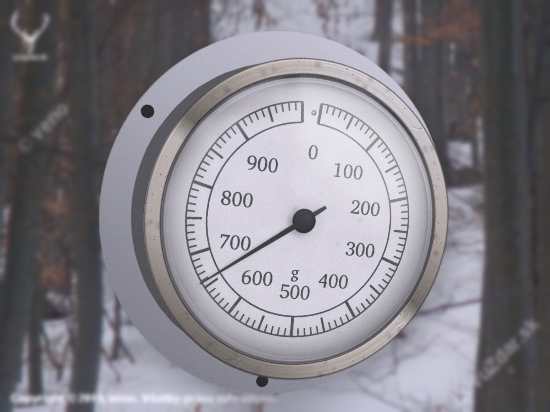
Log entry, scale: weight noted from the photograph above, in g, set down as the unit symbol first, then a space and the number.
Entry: g 660
